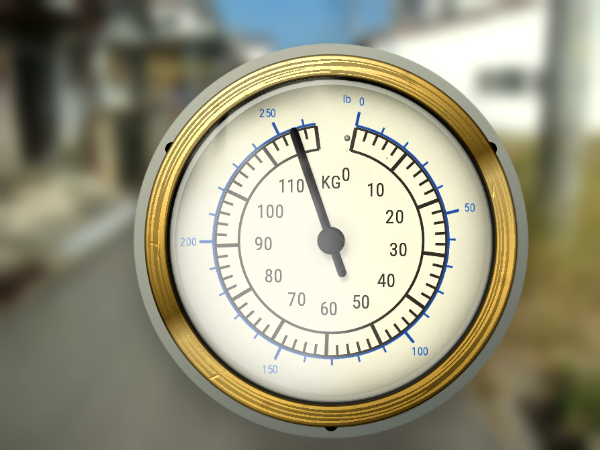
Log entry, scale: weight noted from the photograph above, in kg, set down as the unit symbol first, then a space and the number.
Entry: kg 116
